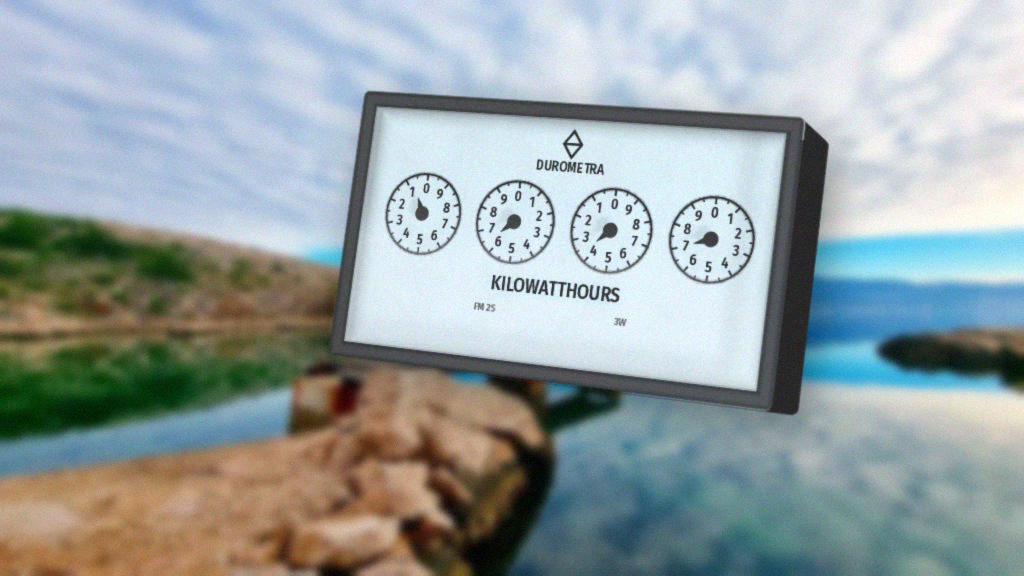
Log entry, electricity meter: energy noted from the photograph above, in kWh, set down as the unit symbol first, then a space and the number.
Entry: kWh 637
